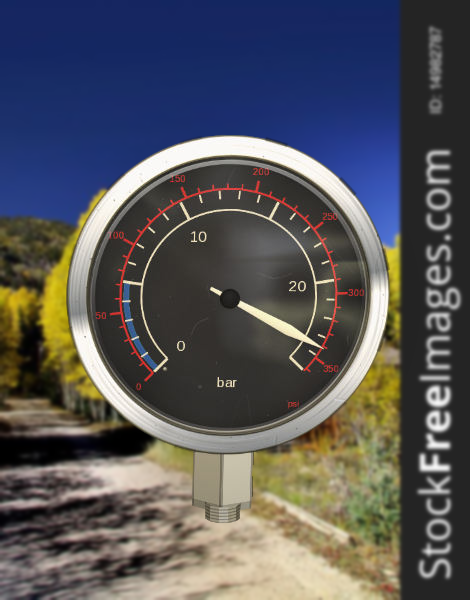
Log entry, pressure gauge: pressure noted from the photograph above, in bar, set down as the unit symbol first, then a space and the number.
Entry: bar 23.5
